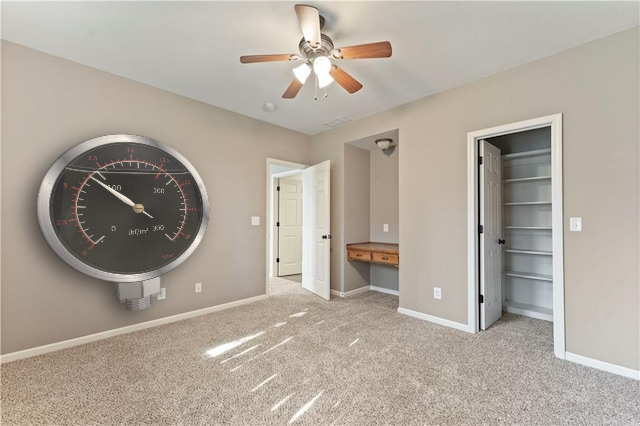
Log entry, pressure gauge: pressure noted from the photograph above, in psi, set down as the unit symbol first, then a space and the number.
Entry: psi 90
